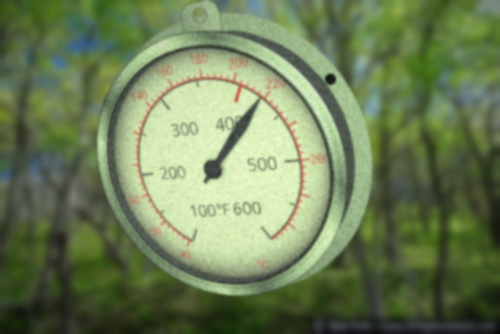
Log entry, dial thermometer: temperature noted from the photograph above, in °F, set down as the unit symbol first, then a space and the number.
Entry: °F 425
